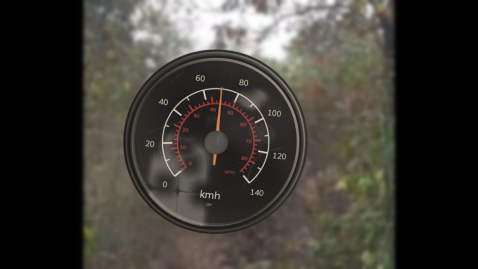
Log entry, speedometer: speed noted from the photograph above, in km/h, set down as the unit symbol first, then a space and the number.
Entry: km/h 70
